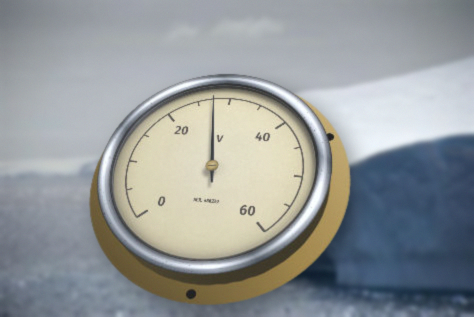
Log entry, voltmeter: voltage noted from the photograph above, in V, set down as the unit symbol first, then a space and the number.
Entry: V 27.5
